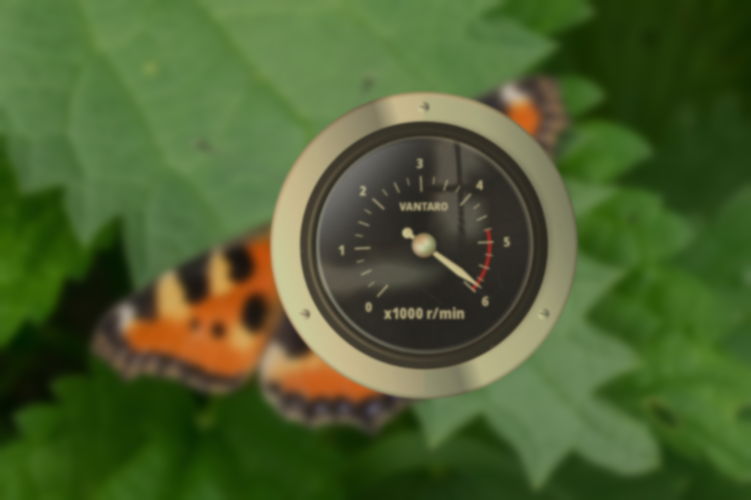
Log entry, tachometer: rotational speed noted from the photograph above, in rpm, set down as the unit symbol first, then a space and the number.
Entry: rpm 5875
